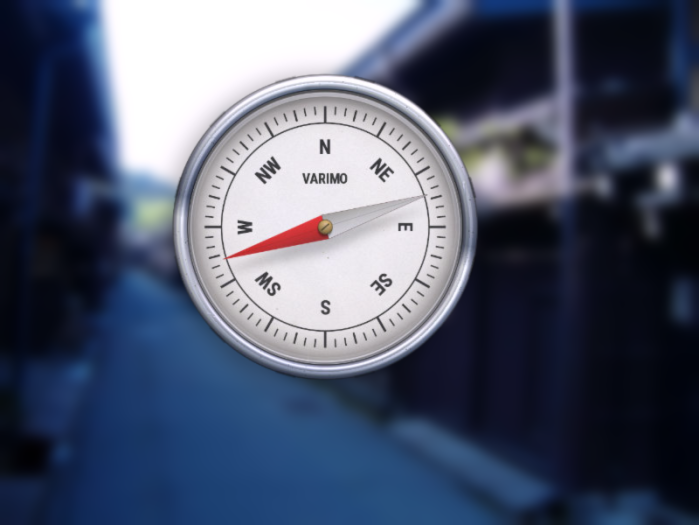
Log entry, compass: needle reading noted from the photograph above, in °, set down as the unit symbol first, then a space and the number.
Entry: ° 252.5
